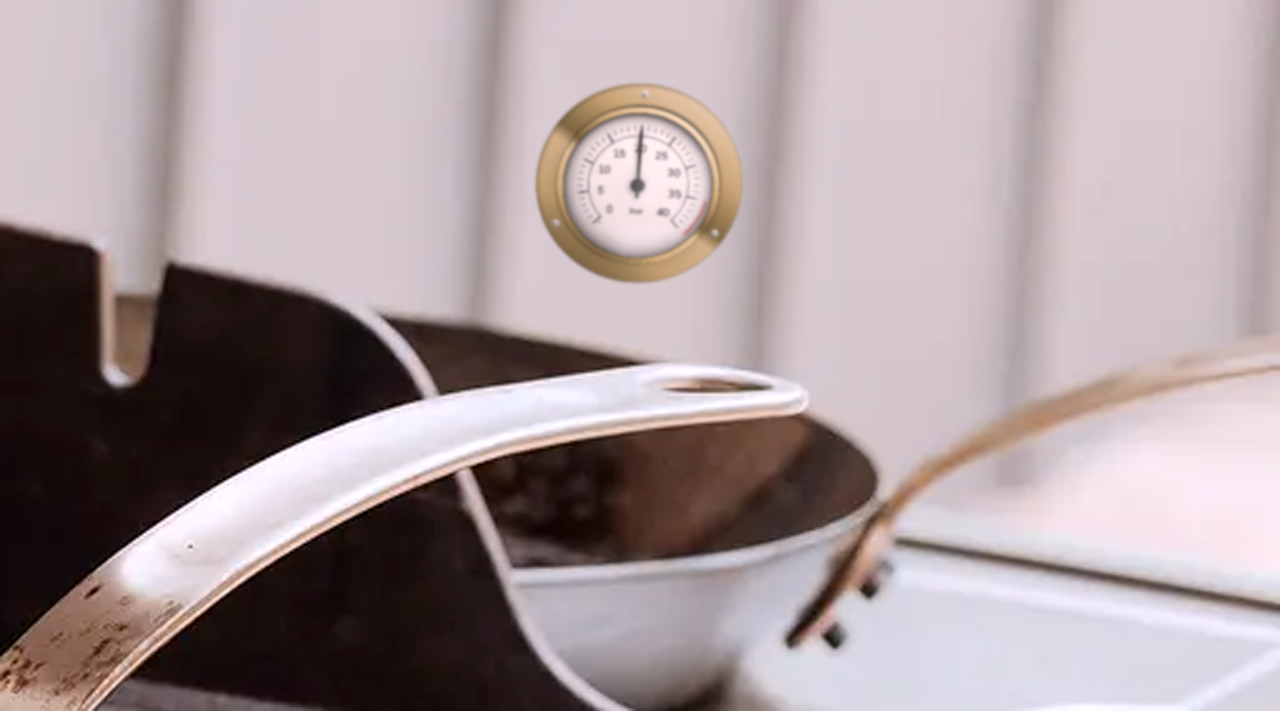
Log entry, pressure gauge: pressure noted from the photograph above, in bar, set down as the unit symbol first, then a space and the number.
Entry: bar 20
